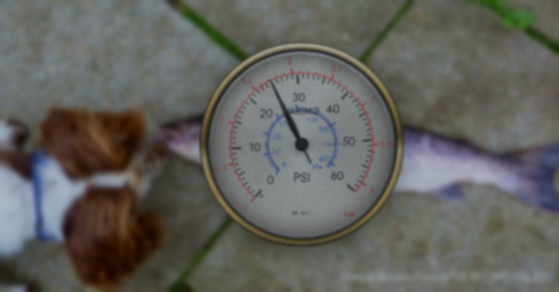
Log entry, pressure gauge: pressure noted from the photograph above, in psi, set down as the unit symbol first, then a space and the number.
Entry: psi 25
